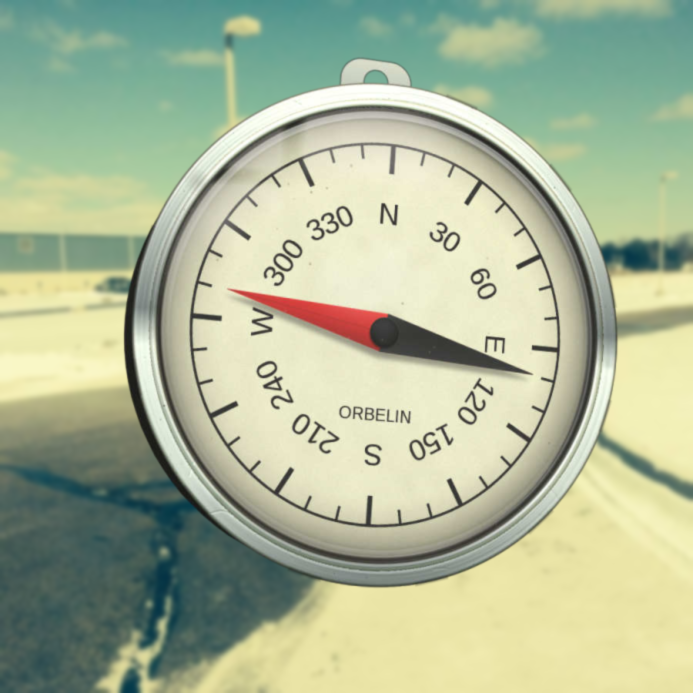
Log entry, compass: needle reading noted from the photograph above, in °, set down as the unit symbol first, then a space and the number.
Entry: ° 280
